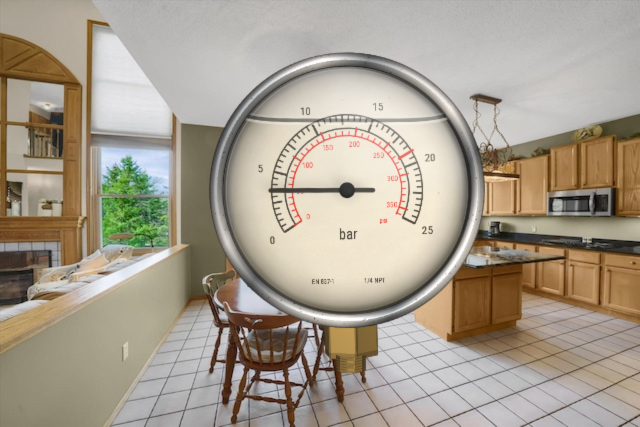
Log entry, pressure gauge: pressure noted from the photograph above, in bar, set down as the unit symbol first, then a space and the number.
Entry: bar 3.5
